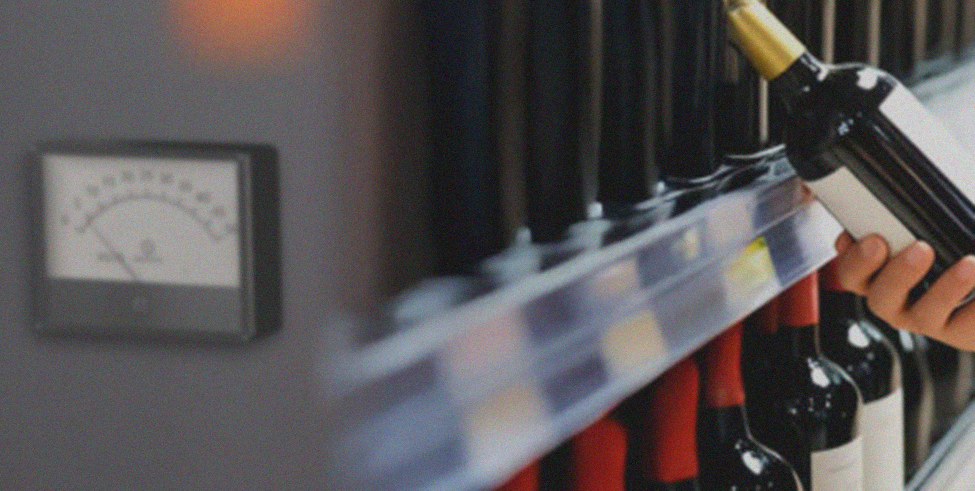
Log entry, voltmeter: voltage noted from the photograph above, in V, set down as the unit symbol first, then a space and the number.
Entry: V 5
